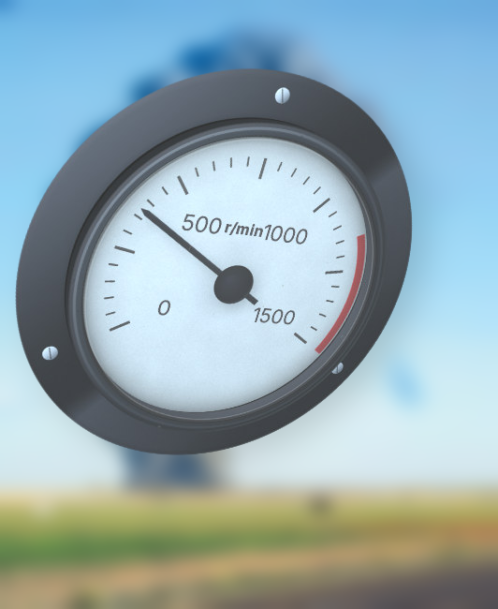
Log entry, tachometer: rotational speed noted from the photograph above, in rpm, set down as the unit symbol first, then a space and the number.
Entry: rpm 375
